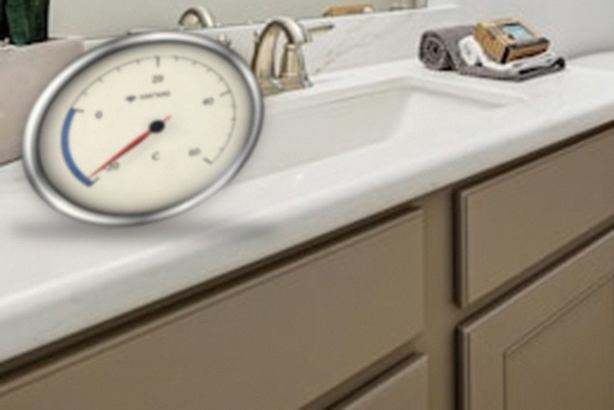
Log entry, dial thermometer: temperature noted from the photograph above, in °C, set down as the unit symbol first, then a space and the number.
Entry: °C -18
